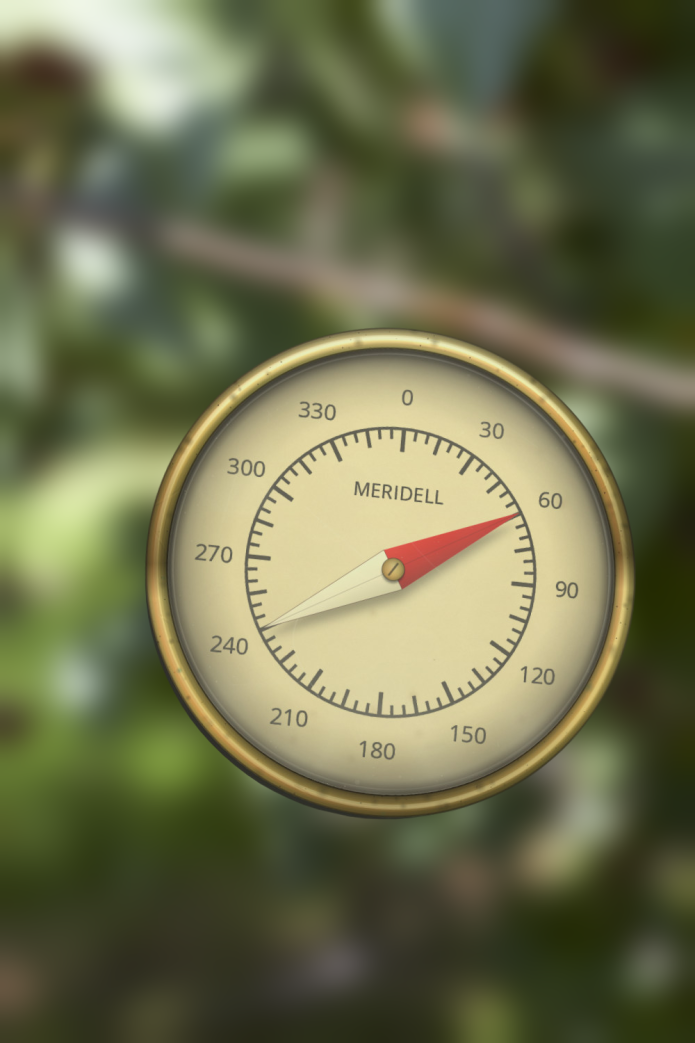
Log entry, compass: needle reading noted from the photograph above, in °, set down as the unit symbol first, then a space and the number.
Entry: ° 60
